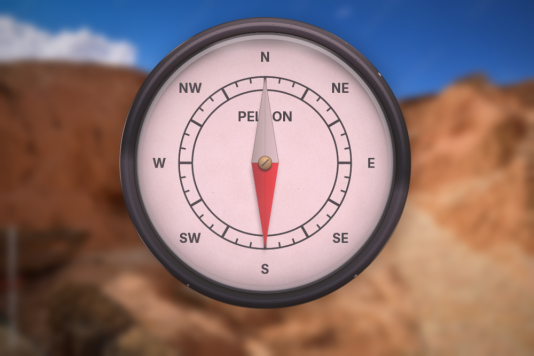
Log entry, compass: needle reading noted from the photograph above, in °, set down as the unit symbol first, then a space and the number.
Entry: ° 180
